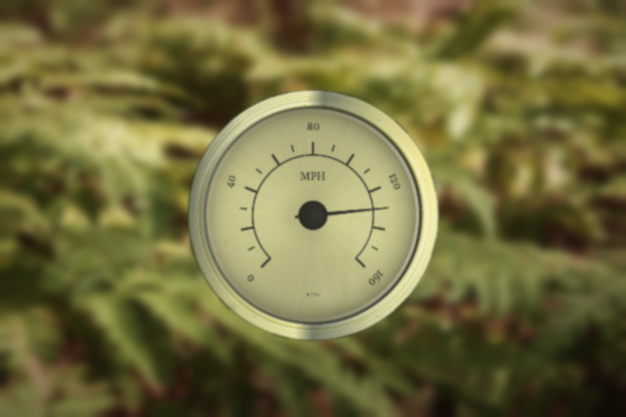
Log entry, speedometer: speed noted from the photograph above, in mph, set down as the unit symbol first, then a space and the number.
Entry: mph 130
